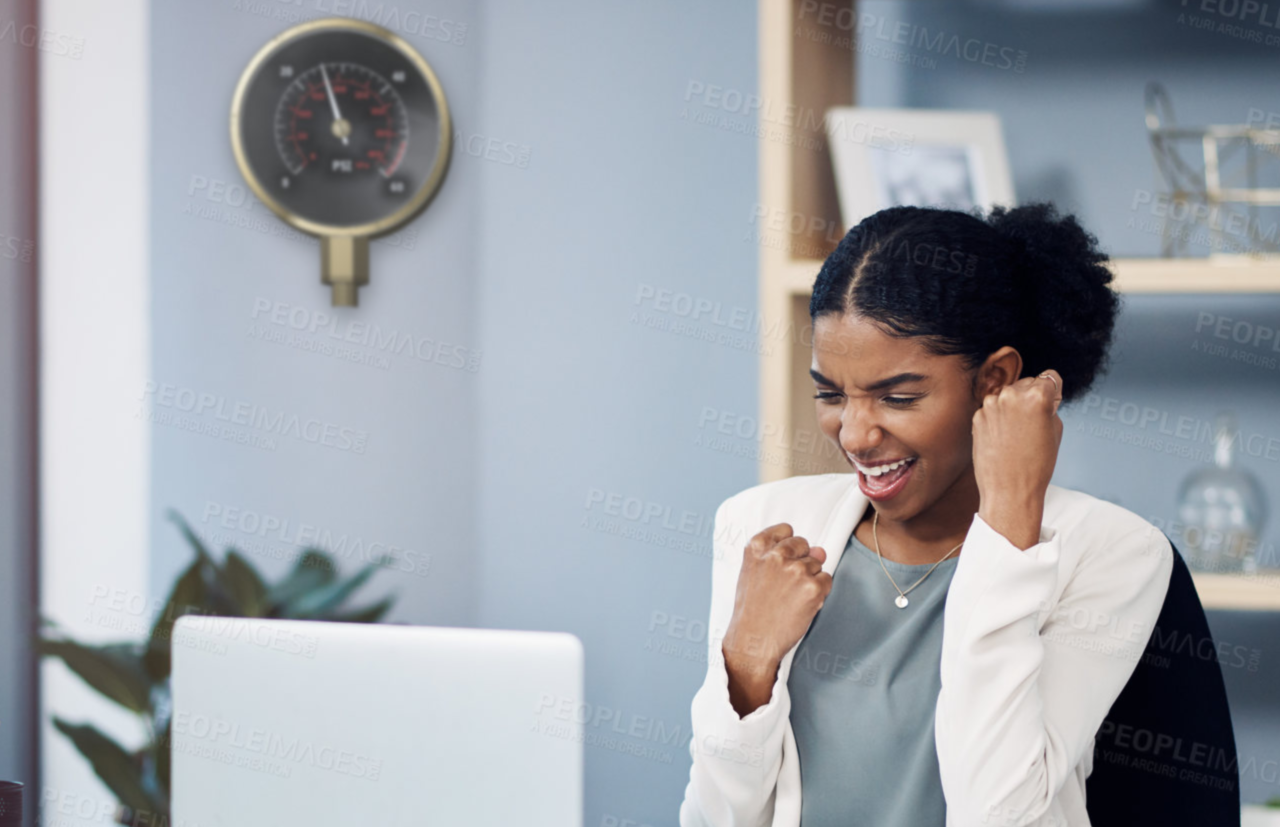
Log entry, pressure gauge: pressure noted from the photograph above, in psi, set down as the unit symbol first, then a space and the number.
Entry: psi 26
